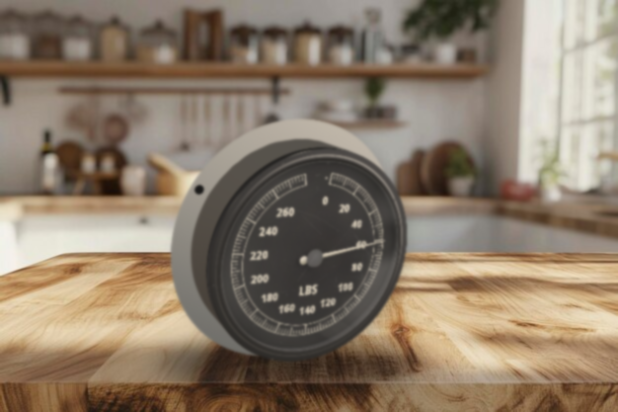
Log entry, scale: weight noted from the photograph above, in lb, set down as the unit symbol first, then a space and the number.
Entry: lb 60
